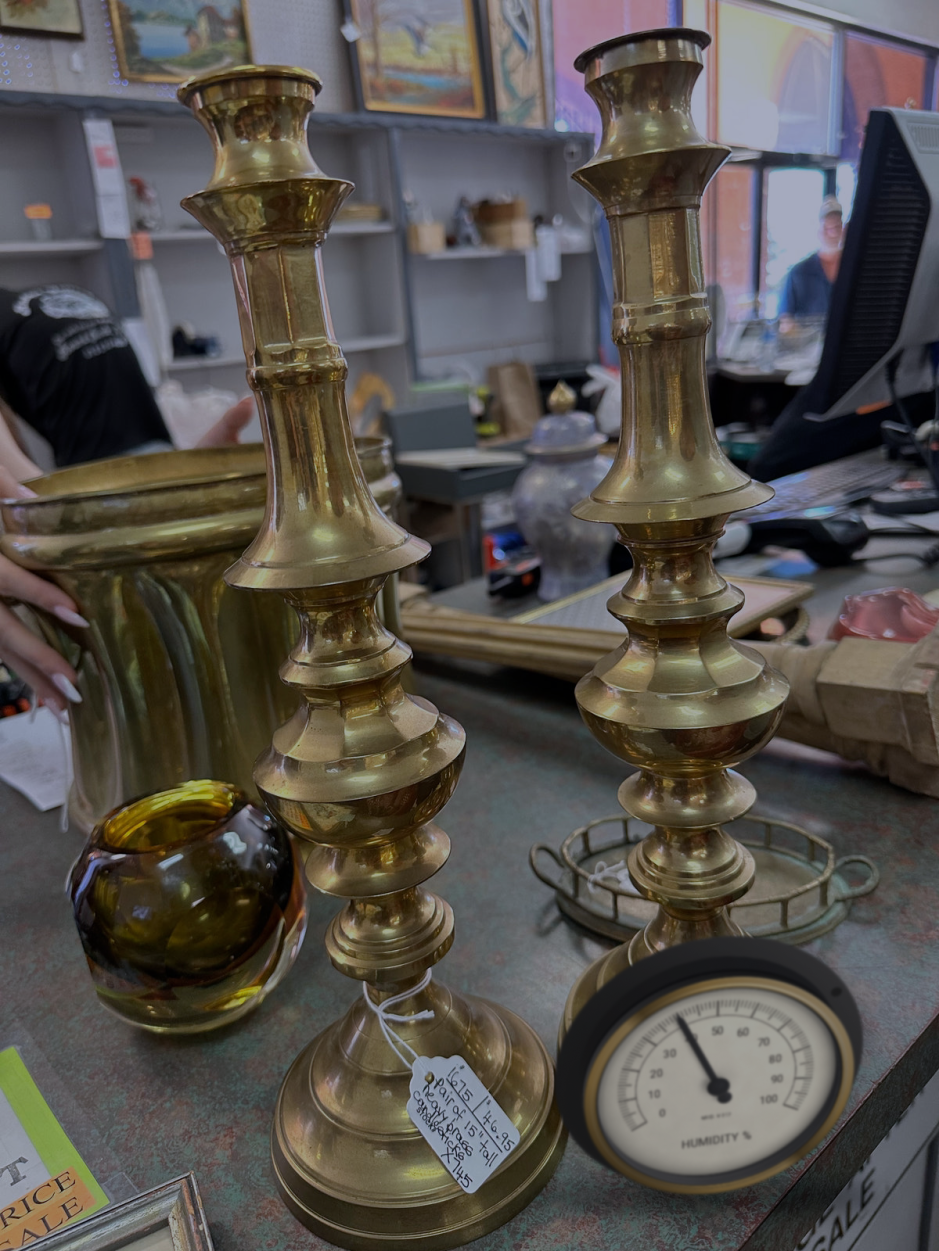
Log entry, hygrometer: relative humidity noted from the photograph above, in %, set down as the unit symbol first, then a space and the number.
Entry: % 40
